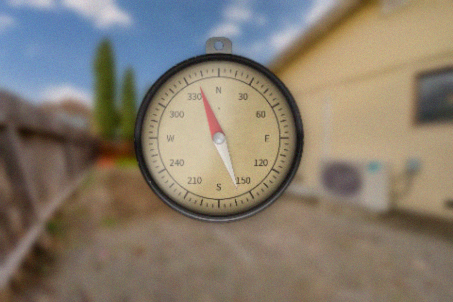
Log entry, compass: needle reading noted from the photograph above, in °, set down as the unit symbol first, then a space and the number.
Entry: ° 340
